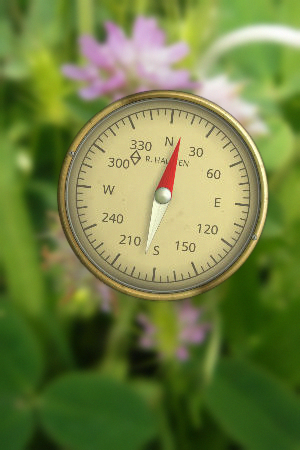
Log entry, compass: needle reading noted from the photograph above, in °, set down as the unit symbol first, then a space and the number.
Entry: ° 10
